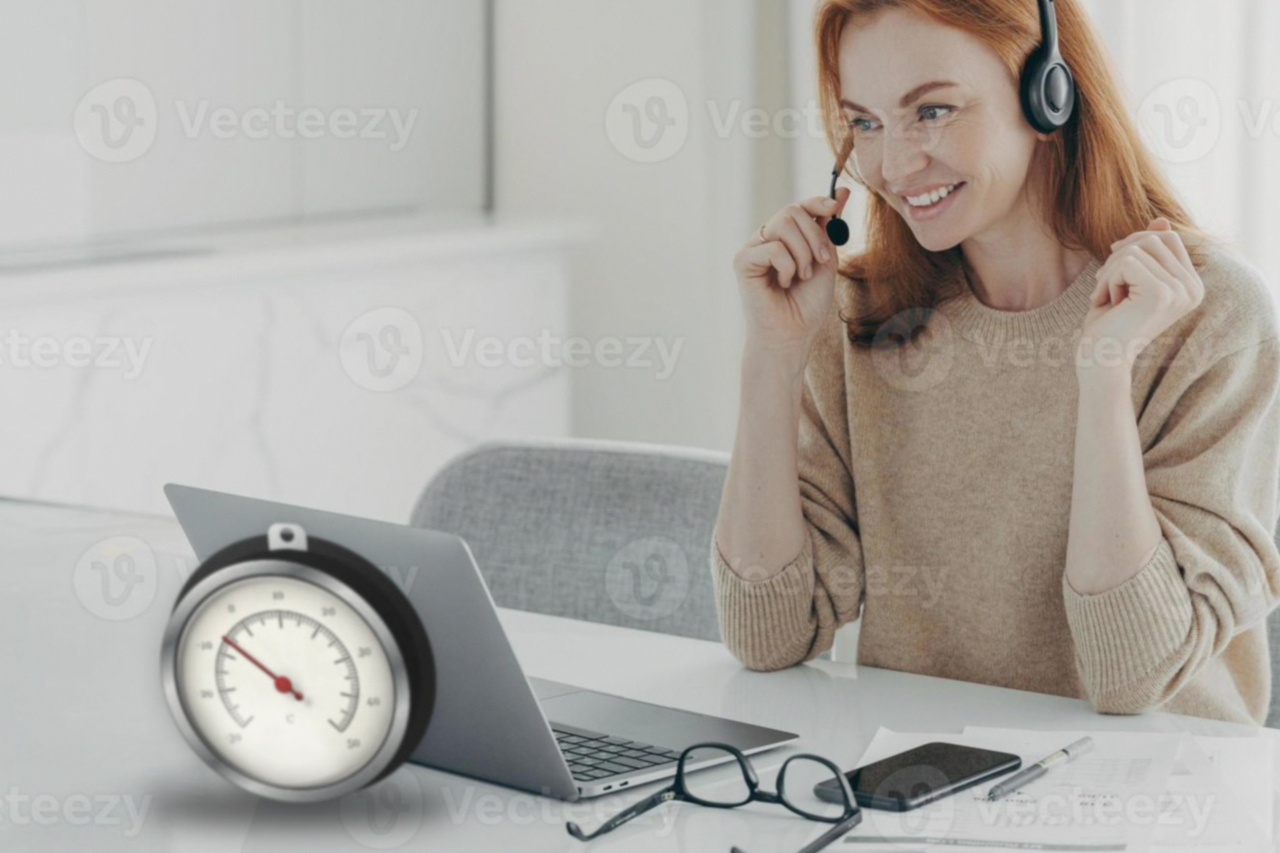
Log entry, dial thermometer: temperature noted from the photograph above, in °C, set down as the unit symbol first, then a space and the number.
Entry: °C -5
